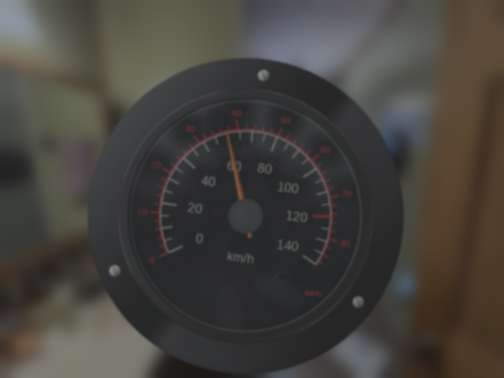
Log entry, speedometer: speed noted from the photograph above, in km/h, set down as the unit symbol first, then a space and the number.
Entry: km/h 60
